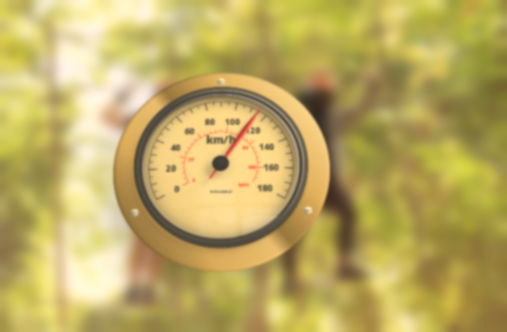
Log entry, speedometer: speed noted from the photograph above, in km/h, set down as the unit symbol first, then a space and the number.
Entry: km/h 115
